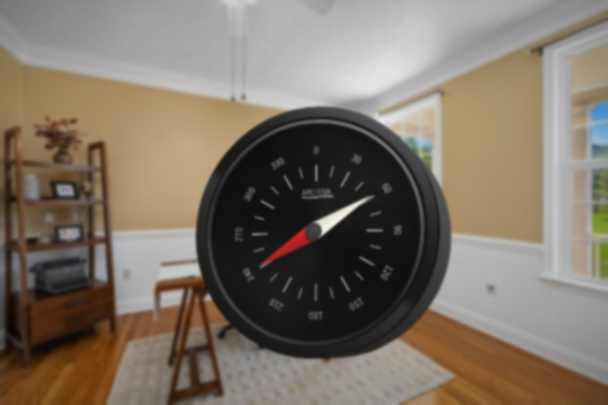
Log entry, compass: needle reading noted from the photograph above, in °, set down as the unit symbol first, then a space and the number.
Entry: ° 240
